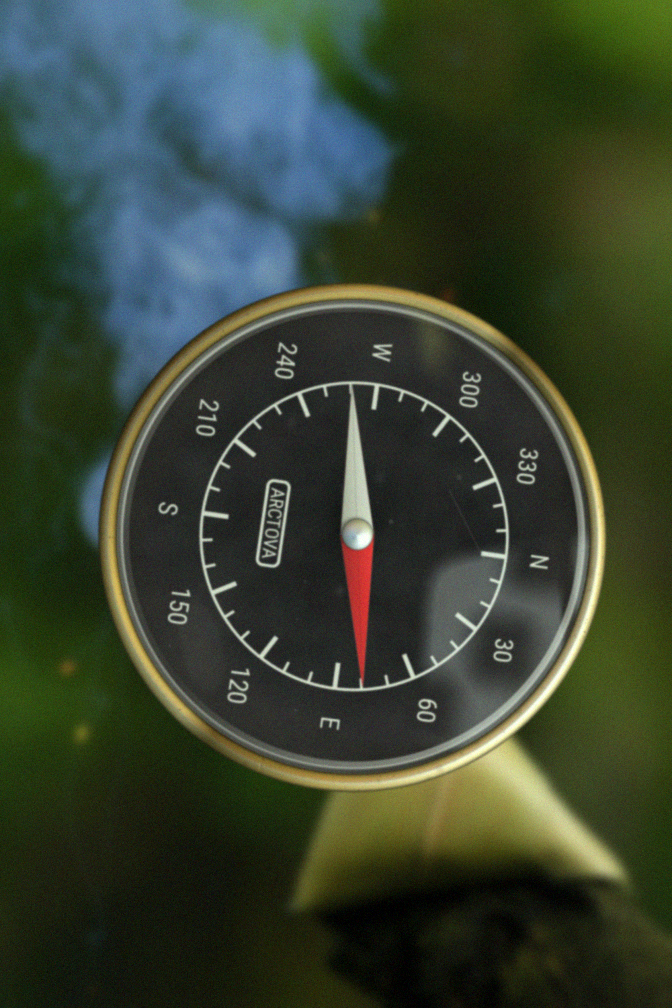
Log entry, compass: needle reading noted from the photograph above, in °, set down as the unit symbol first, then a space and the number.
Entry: ° 80
